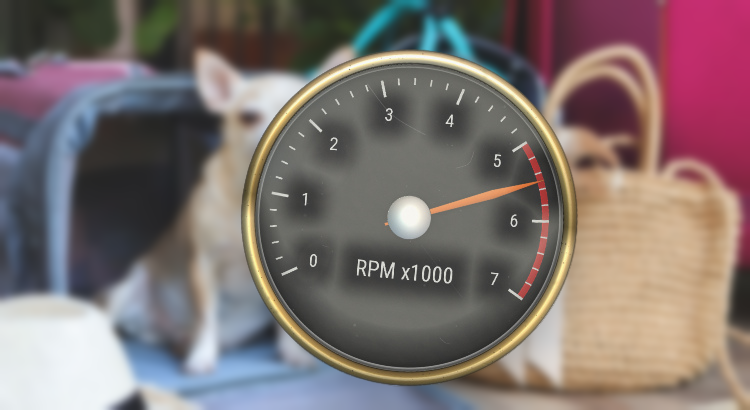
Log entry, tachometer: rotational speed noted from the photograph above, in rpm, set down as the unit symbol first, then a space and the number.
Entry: rpm 5500
